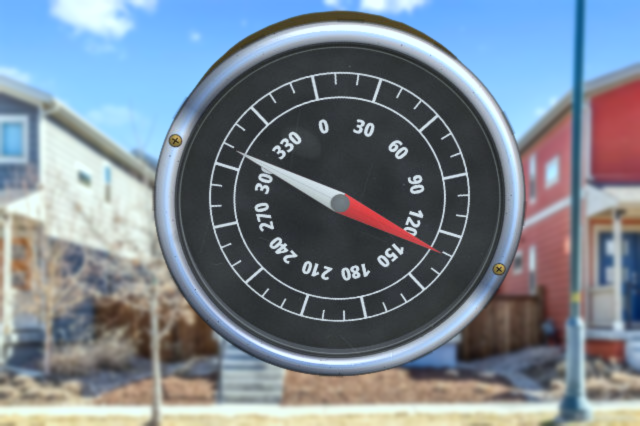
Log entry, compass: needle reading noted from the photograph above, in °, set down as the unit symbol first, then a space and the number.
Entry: ° 130
